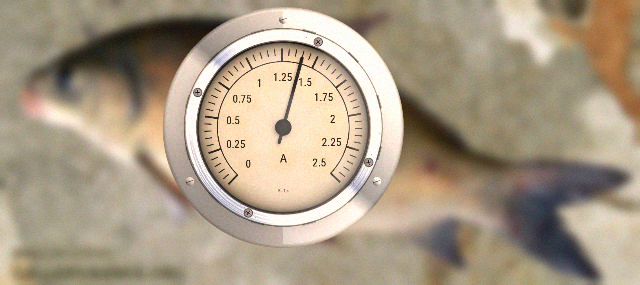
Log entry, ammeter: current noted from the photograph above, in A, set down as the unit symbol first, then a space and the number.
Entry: A 1.4
